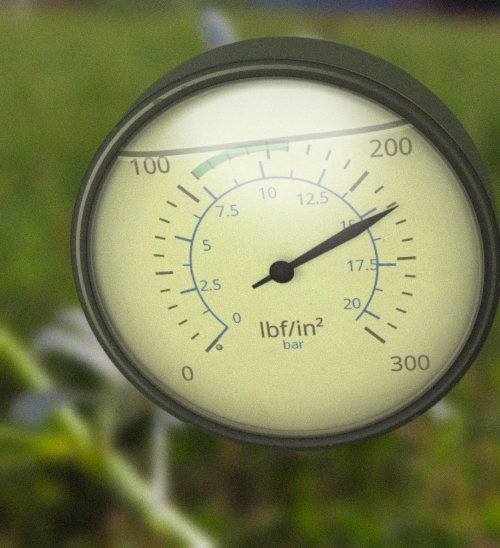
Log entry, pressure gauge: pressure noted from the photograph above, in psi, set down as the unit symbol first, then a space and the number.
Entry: psi 220
